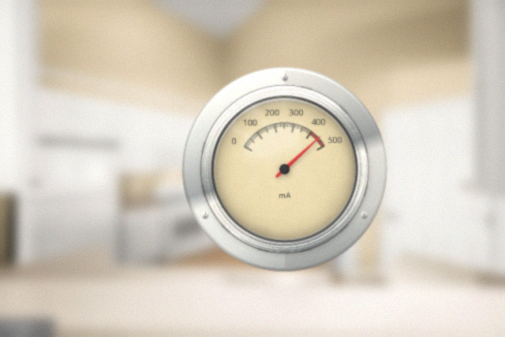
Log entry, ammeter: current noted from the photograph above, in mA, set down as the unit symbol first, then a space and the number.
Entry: mA 450
